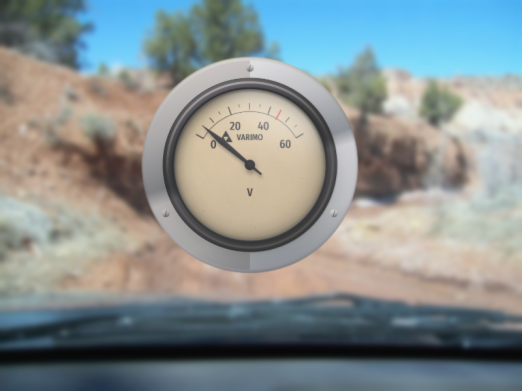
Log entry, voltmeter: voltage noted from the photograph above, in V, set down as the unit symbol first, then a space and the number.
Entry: V 5
